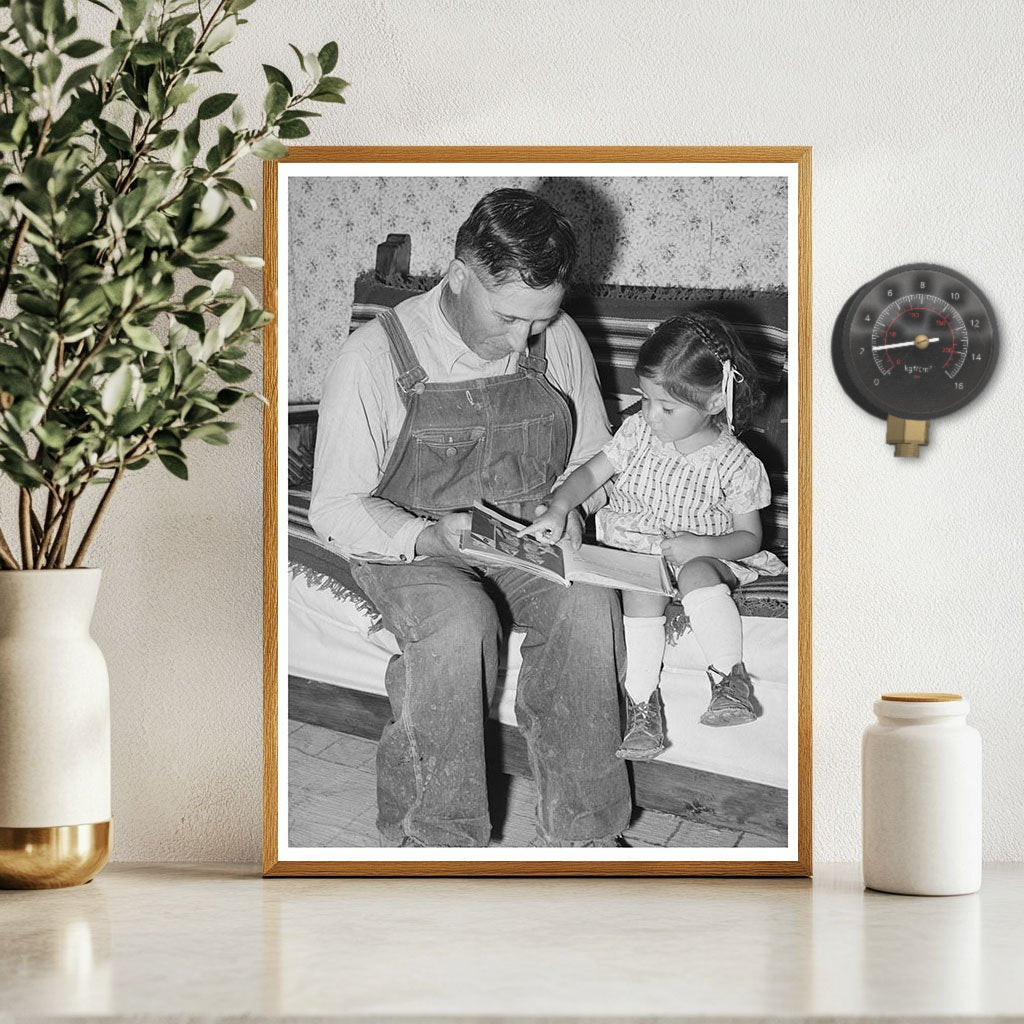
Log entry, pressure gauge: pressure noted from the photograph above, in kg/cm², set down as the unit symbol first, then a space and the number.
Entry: kg/cm² 2
